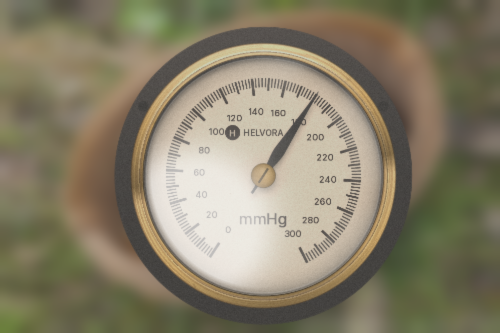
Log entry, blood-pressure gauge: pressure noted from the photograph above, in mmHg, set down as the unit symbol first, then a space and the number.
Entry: mmHg 180
